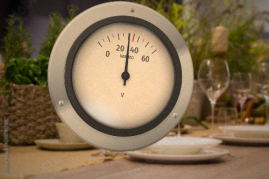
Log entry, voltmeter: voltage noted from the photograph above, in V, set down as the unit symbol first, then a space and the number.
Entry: V 30
